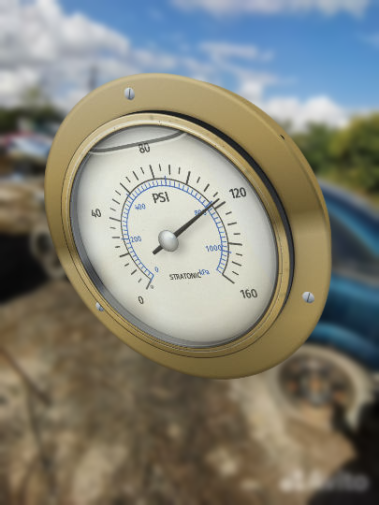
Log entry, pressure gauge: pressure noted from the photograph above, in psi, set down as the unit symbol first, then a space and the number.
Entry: psi 117.5
